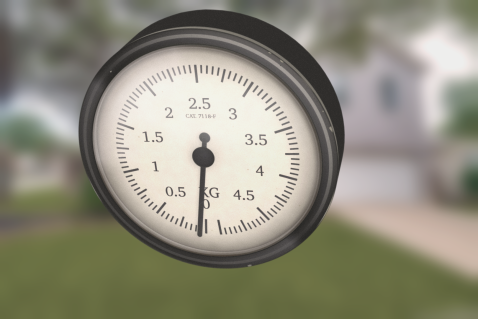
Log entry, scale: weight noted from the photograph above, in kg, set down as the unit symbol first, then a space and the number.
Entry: kg 0.05
